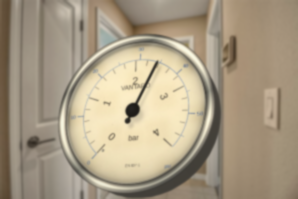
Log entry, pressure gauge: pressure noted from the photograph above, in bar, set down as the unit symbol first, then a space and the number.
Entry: bar 2.4
